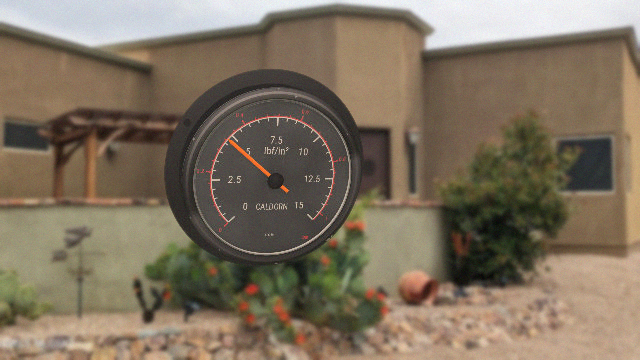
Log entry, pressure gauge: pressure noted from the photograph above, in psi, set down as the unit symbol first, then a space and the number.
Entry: psi 4.75
